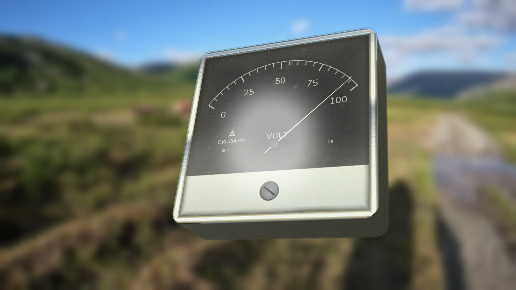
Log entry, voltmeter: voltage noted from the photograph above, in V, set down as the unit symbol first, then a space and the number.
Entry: V 95
